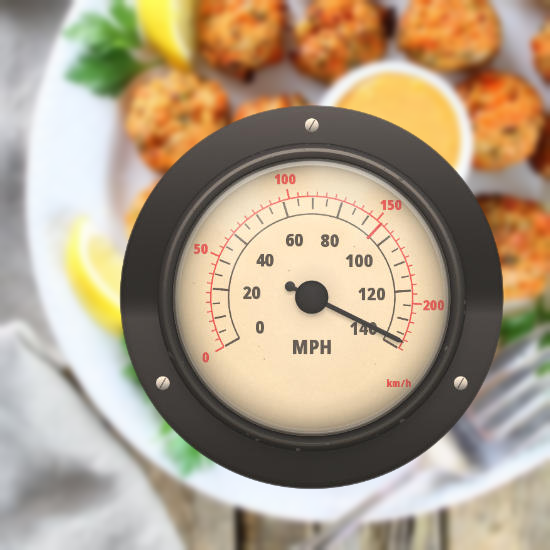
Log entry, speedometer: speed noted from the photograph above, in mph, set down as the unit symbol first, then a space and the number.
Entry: mph 137.5
